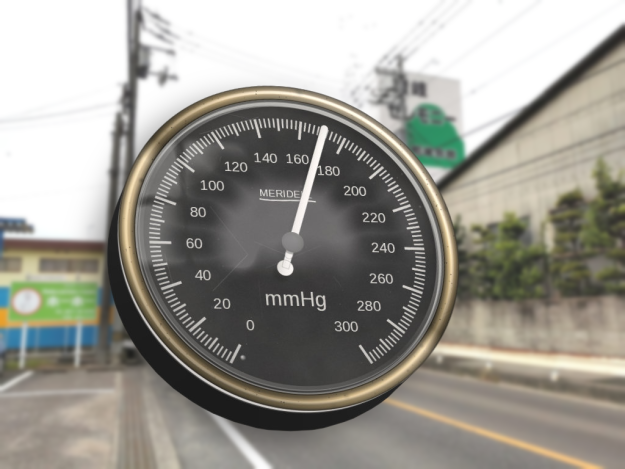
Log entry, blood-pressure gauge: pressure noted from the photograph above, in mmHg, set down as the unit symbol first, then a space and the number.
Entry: mmHg 170
